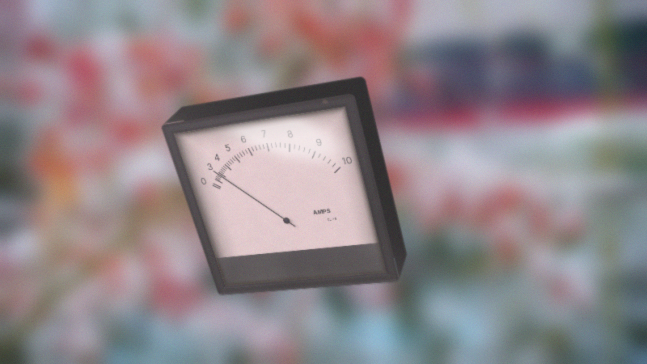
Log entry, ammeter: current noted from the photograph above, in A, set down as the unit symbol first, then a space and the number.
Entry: A 3
